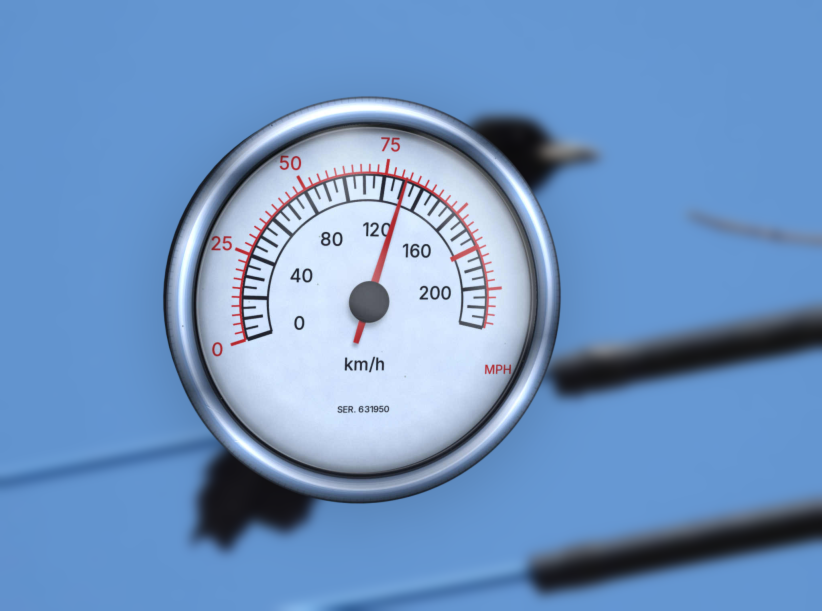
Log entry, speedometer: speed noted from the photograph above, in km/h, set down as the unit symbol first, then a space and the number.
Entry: km/h 130
